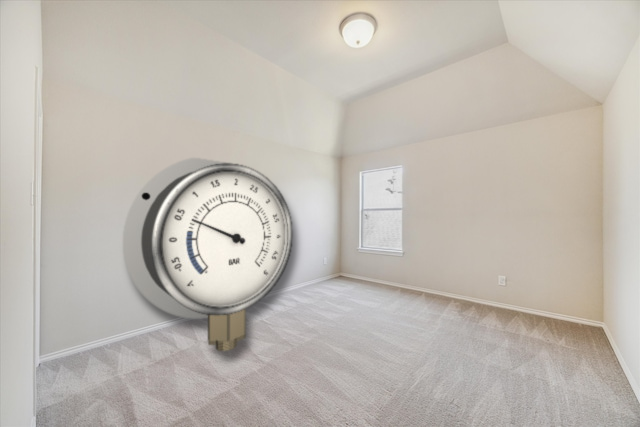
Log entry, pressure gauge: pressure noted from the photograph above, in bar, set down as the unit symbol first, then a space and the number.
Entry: bar 0.5
